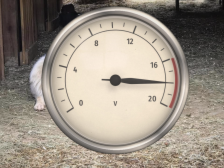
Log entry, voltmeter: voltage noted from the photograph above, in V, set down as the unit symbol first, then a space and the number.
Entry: V 18
